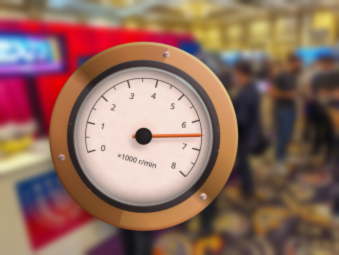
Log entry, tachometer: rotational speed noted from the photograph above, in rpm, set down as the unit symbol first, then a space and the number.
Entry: rpm 6500
